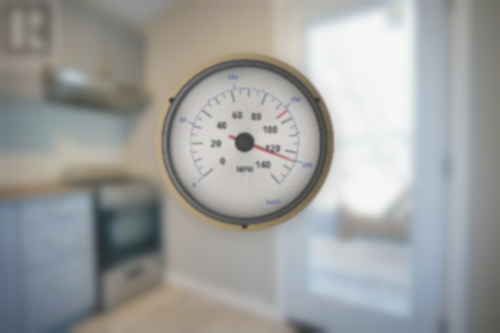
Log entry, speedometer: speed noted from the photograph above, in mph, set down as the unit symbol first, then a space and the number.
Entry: mph 125
